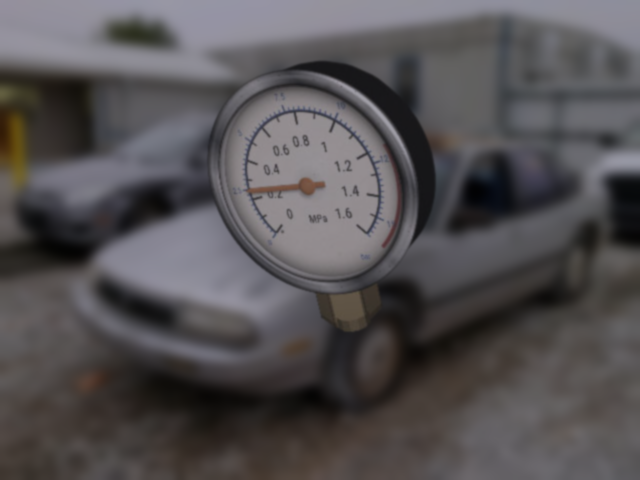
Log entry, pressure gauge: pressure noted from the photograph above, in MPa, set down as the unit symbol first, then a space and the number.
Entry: MPa 0.25
